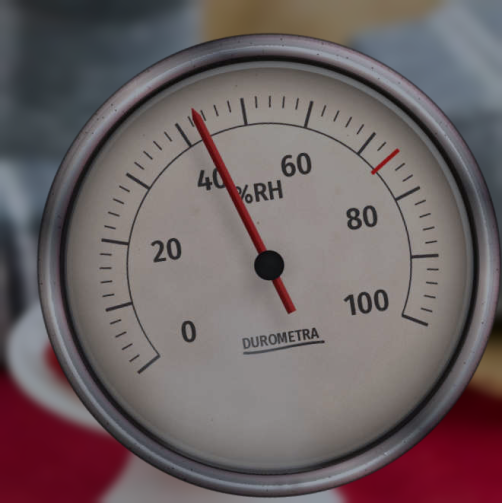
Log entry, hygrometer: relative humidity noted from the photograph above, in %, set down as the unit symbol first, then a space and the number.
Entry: % 43
